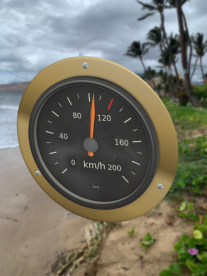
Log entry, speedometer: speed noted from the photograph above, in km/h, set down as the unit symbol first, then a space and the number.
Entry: km/h 105
